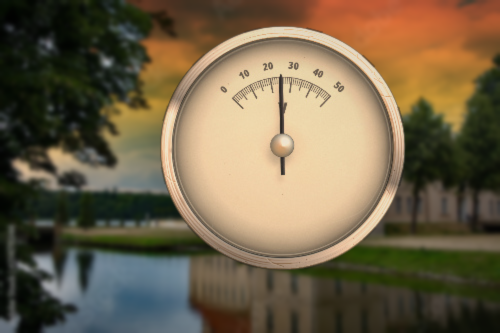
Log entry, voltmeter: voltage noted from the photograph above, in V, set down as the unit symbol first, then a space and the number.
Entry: V 25
